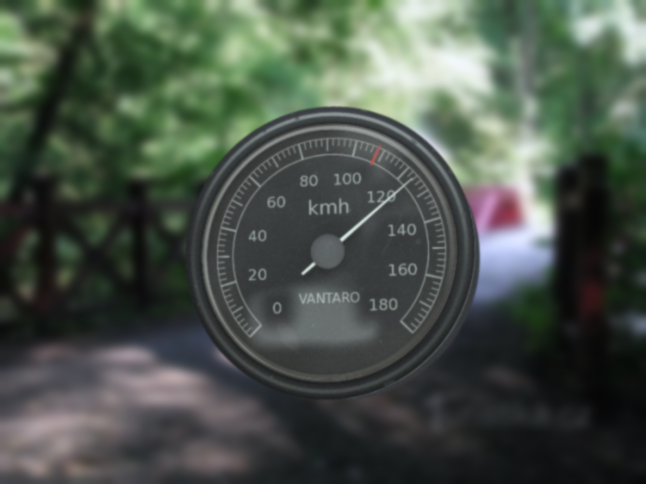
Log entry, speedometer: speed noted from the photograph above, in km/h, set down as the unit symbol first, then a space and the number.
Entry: km/h 124
